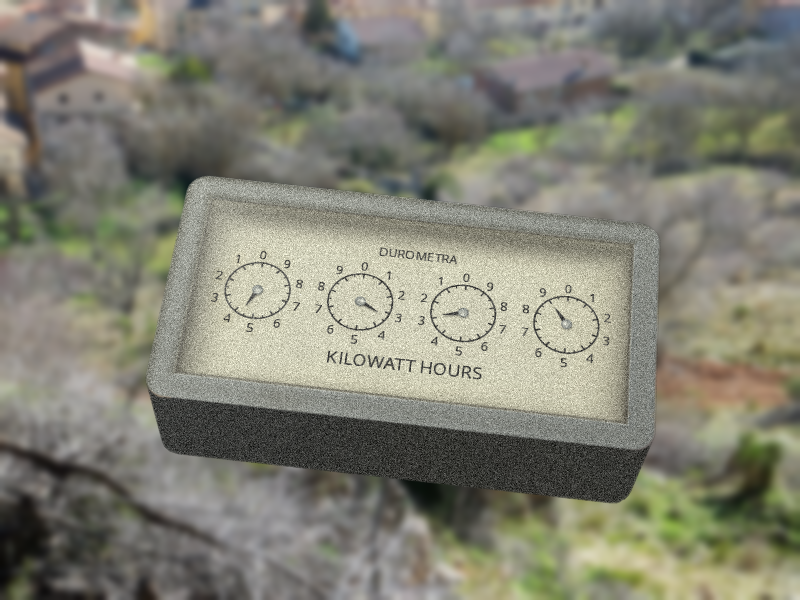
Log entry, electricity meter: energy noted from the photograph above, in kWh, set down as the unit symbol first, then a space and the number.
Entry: kWh 4329
